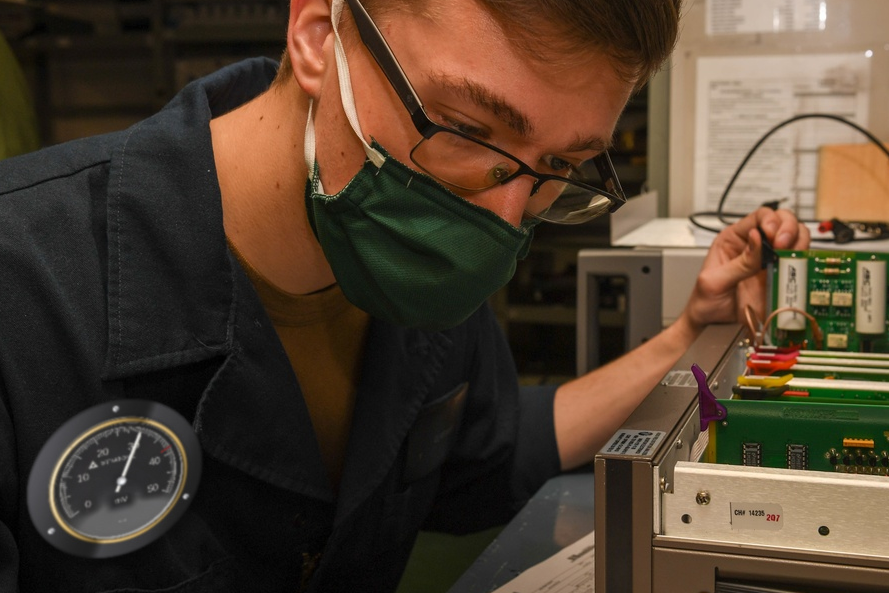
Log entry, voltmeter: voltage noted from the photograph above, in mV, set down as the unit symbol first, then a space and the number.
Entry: mV 30
